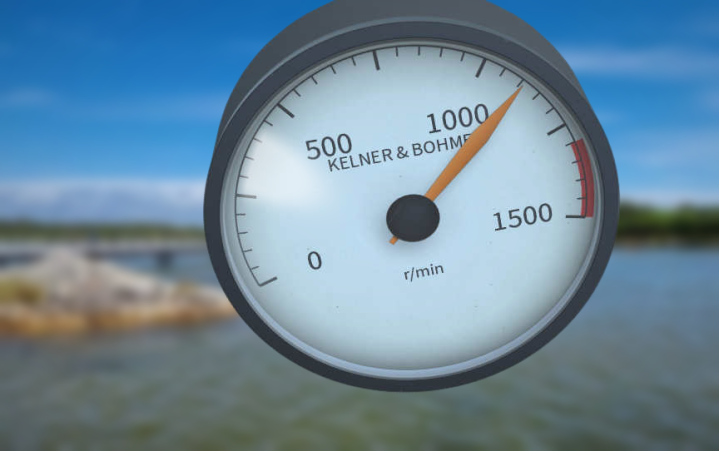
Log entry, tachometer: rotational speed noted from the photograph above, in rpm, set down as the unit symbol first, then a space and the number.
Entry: rpm 1100
